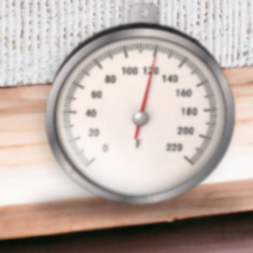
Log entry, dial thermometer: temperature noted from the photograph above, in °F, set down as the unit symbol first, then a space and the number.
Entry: °F 120
